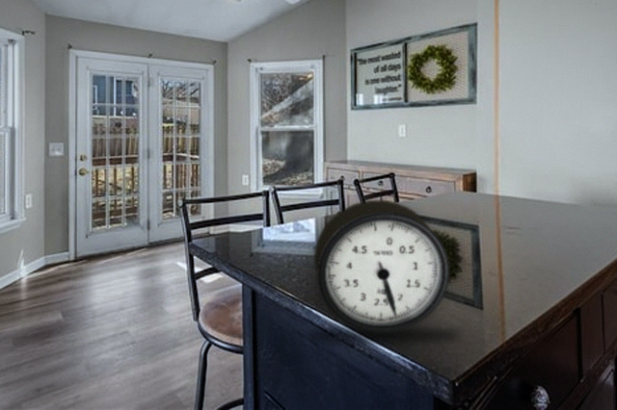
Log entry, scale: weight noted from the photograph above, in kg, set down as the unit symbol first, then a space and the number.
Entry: kg 2.25
